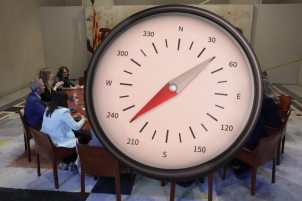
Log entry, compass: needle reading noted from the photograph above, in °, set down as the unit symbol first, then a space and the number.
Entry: ° 225
